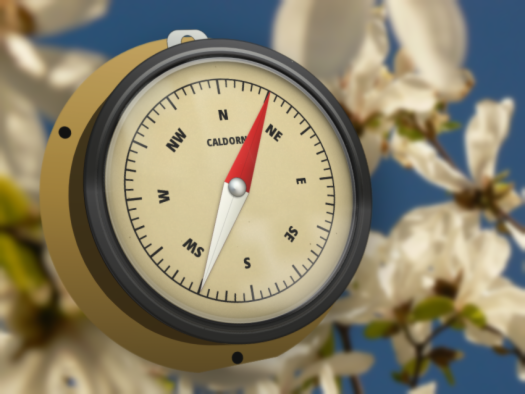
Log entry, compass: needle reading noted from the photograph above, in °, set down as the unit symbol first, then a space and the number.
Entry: ° 30
